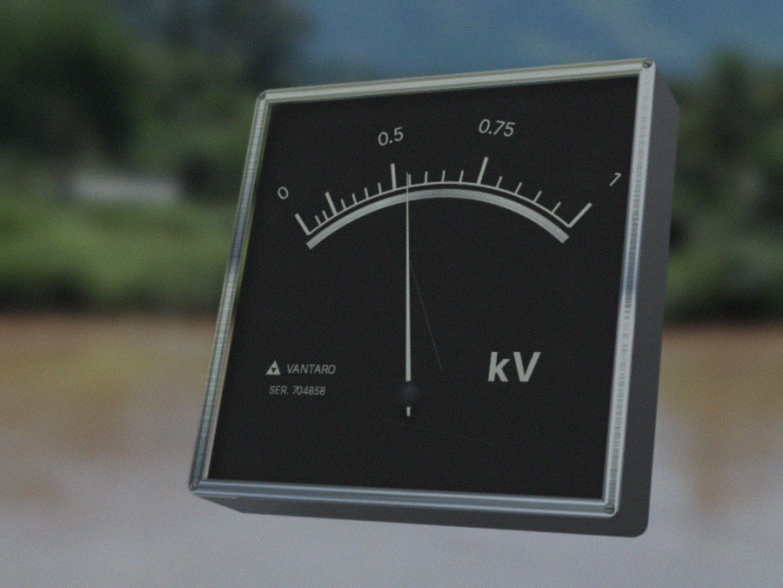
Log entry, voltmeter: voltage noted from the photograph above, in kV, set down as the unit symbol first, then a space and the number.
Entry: kV 0.55
